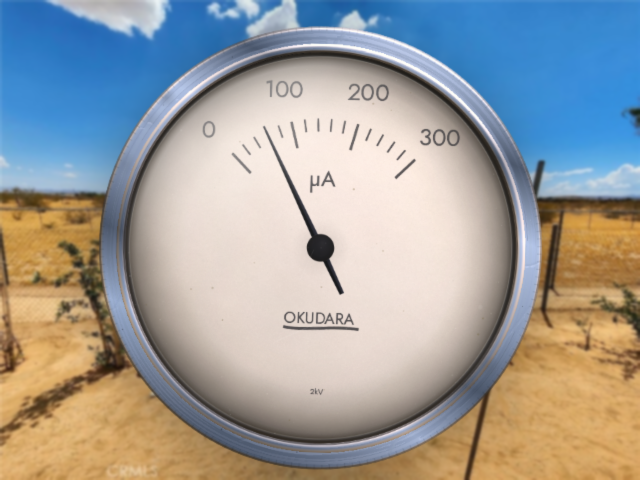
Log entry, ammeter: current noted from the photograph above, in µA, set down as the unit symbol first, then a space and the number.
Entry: µA 60
